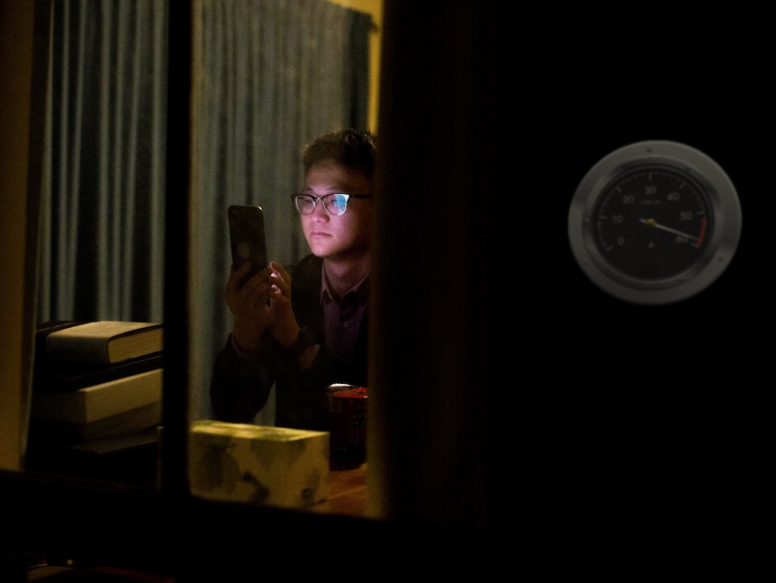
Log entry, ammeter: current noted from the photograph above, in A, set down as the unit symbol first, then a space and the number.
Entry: A 58
